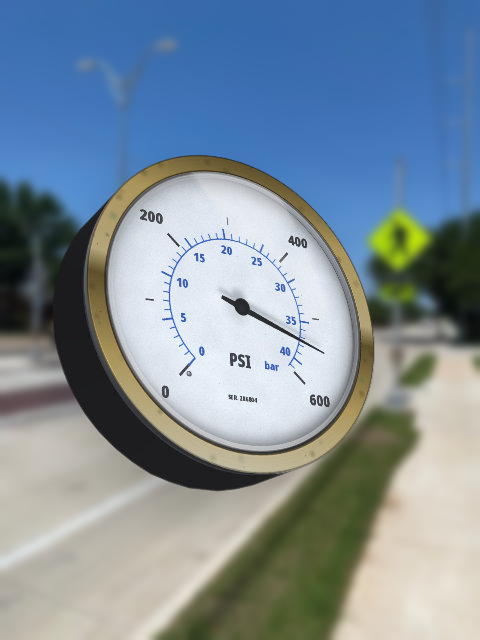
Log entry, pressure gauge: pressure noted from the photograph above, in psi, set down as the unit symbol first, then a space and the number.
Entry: psi 550
